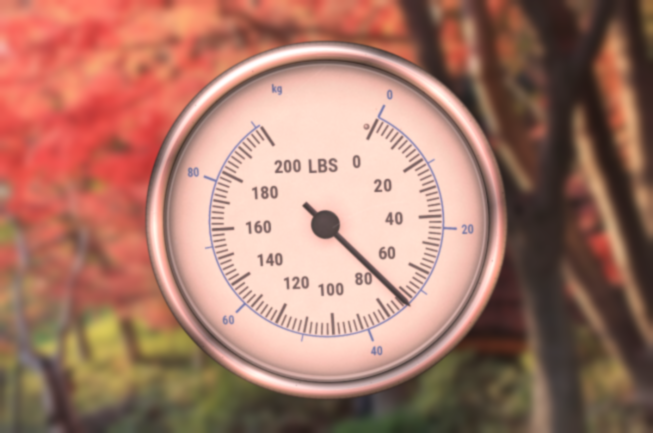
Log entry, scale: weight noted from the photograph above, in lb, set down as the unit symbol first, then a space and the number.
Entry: lb 72
